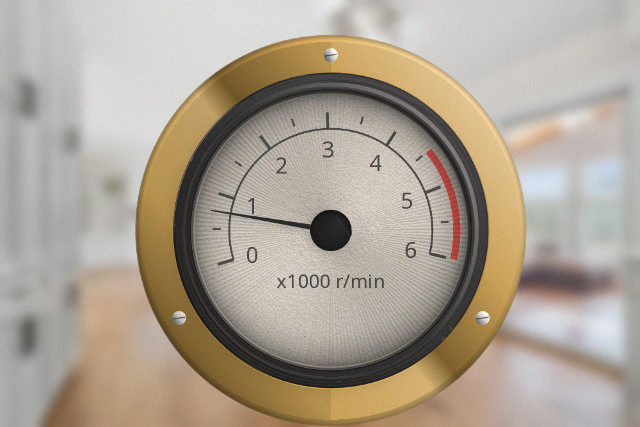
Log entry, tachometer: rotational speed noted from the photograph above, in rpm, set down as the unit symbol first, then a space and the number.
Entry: rpm 750
